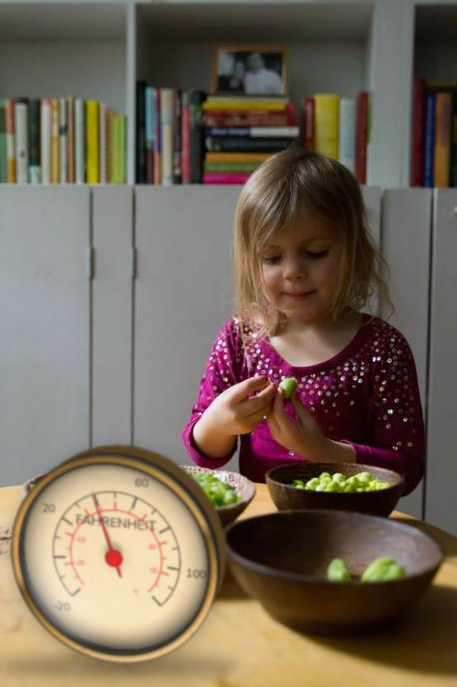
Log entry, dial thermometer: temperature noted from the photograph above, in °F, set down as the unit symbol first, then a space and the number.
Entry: °F 40
